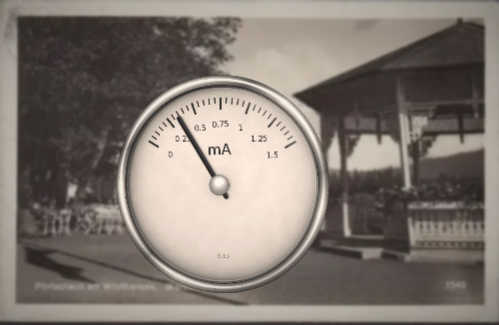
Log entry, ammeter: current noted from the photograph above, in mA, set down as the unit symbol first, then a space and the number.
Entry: mA 0.35
